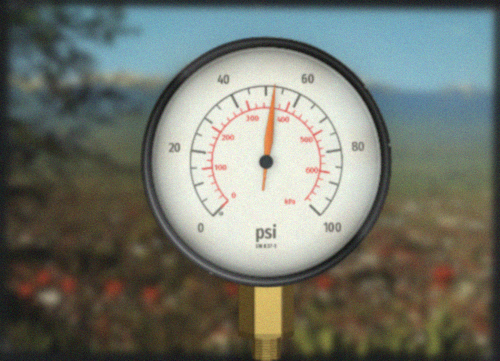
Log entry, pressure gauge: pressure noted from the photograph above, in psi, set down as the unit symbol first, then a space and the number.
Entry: psi 52.5
